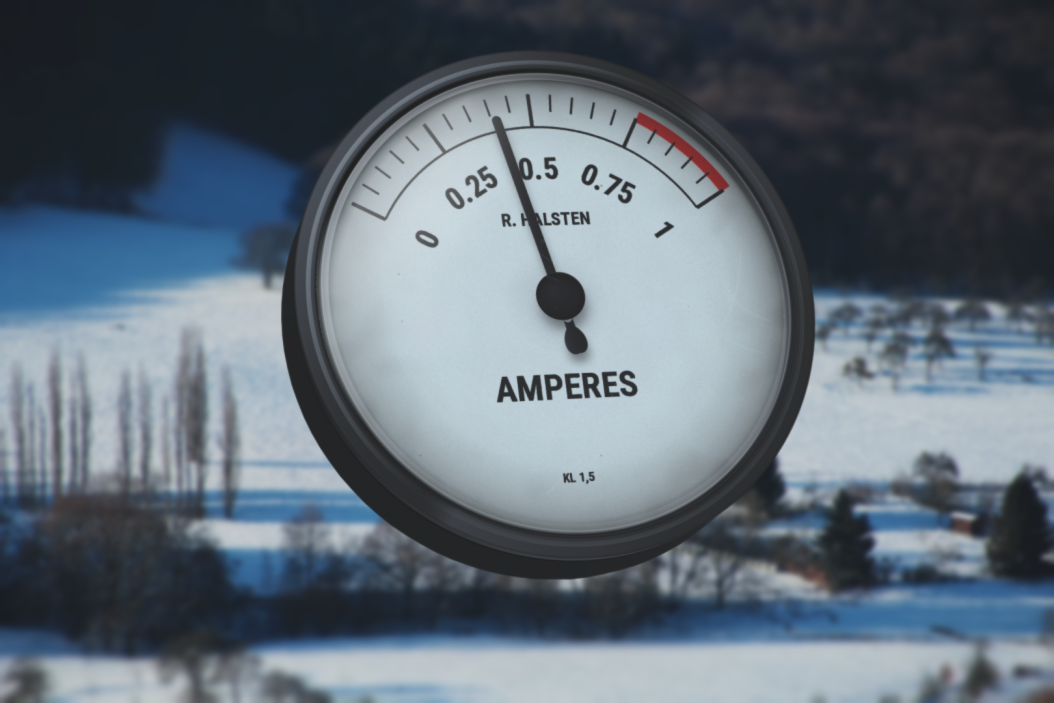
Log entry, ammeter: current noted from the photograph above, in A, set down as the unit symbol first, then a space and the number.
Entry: A 0.4
